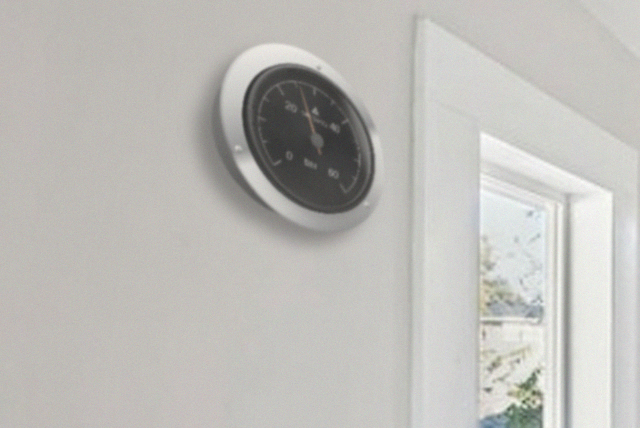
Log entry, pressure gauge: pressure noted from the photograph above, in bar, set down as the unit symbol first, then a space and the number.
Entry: bar 25
